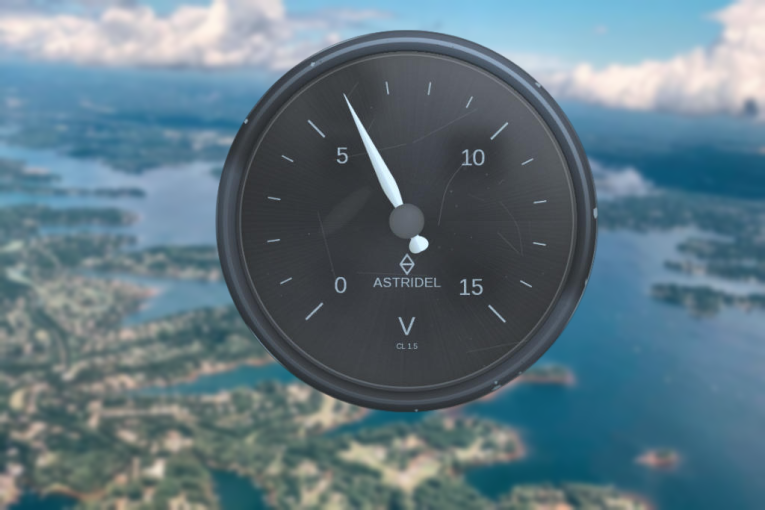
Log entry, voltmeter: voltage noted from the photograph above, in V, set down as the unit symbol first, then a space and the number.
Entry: V 6
